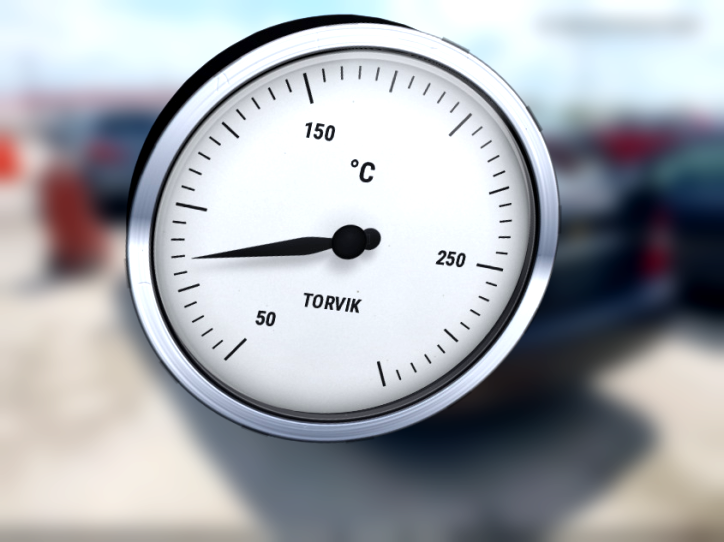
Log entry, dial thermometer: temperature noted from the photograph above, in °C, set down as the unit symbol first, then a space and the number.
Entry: °C 85
